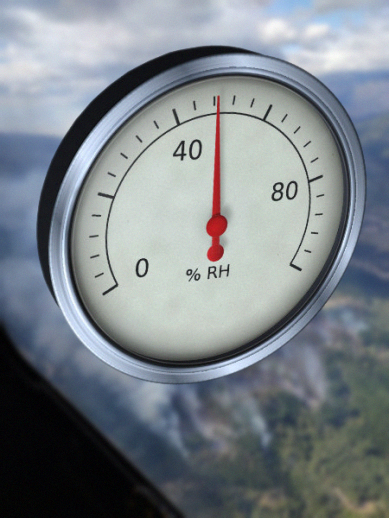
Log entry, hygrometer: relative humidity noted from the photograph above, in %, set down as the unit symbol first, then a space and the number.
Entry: % 48
